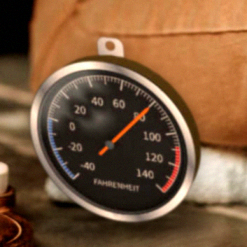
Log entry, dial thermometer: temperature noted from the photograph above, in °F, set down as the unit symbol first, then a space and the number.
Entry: °F 80
